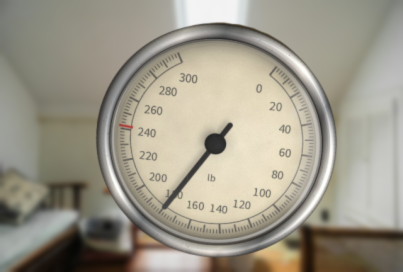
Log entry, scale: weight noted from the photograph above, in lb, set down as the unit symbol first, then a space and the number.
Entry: lb 180
